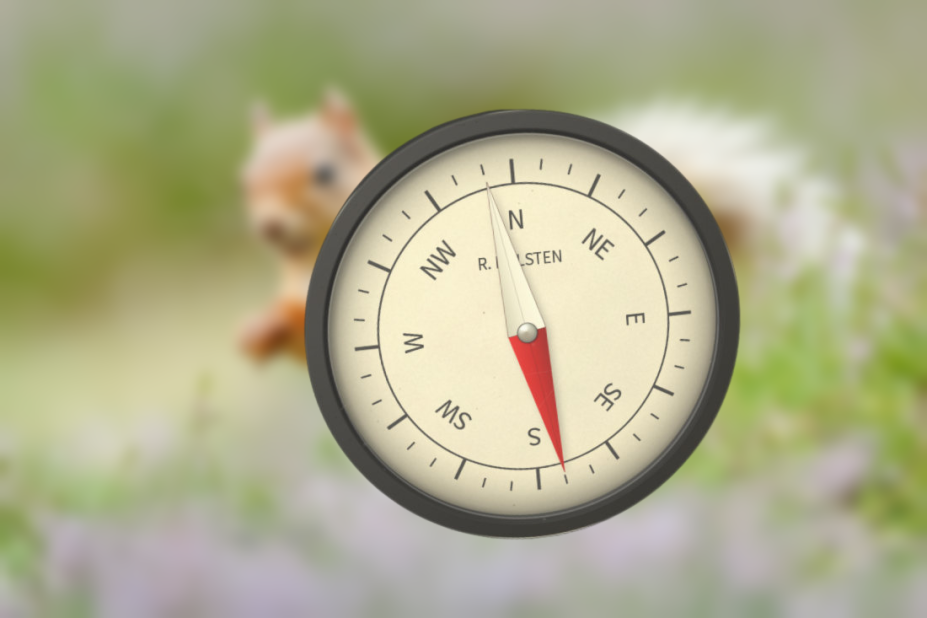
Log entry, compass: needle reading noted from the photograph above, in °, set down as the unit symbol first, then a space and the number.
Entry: ° 170
